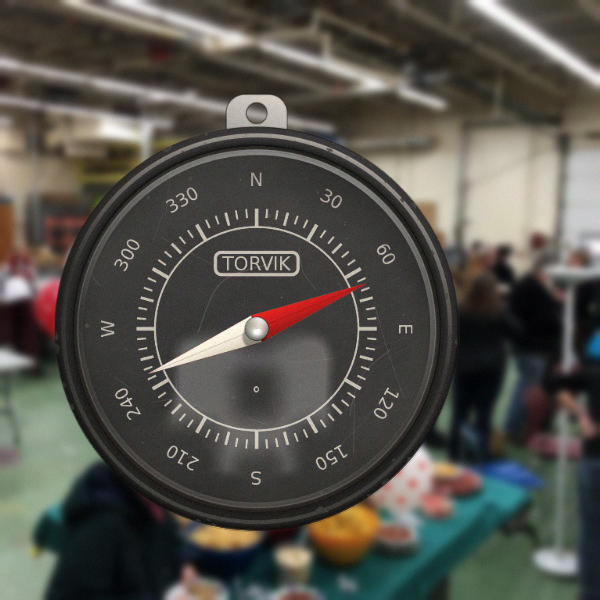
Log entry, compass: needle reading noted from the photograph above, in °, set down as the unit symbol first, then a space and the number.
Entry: ° 67.5
